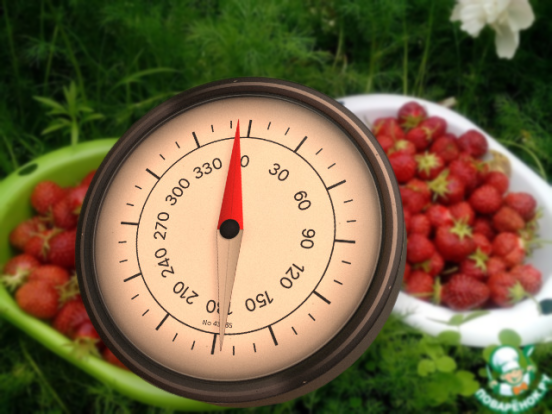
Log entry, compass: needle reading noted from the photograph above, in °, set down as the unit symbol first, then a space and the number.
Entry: ° 355
